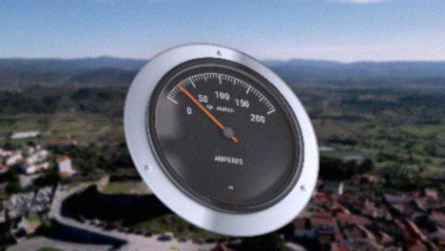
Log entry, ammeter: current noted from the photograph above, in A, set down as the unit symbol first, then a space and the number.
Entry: A 25
